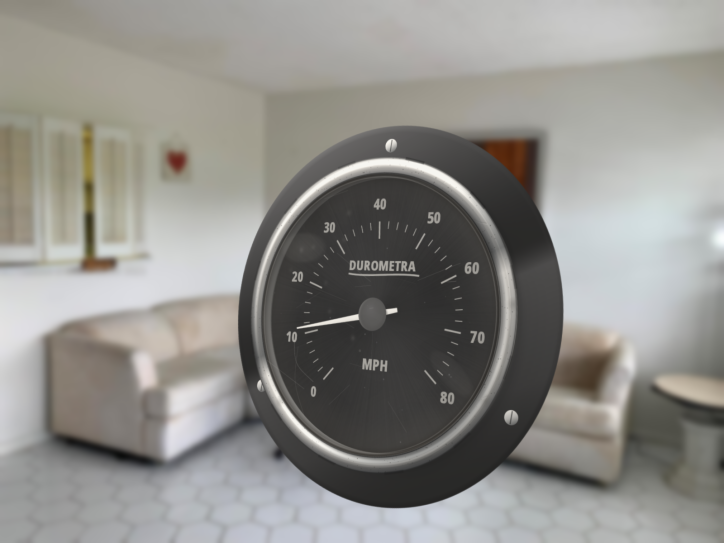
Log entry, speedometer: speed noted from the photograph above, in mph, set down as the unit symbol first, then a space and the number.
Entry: mph 11
